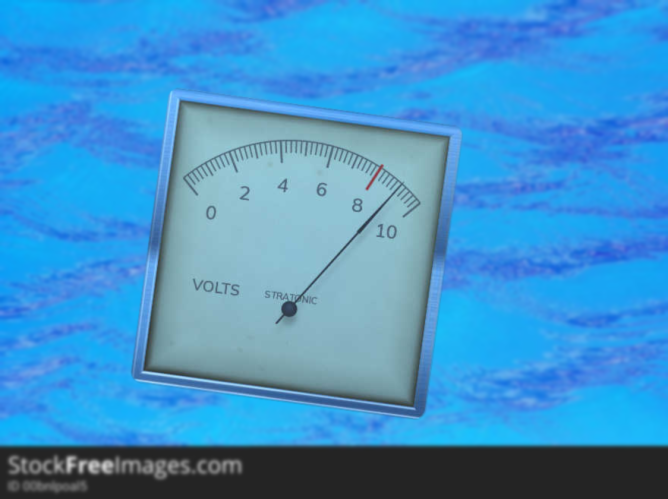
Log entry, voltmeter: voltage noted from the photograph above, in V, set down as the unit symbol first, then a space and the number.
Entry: V 9
